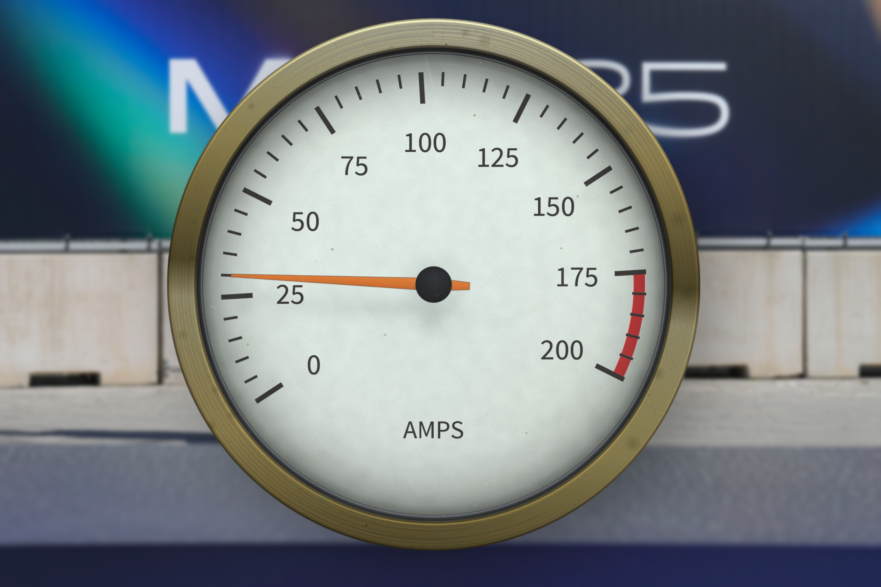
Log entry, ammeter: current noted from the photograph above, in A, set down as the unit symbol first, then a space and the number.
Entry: A 30
